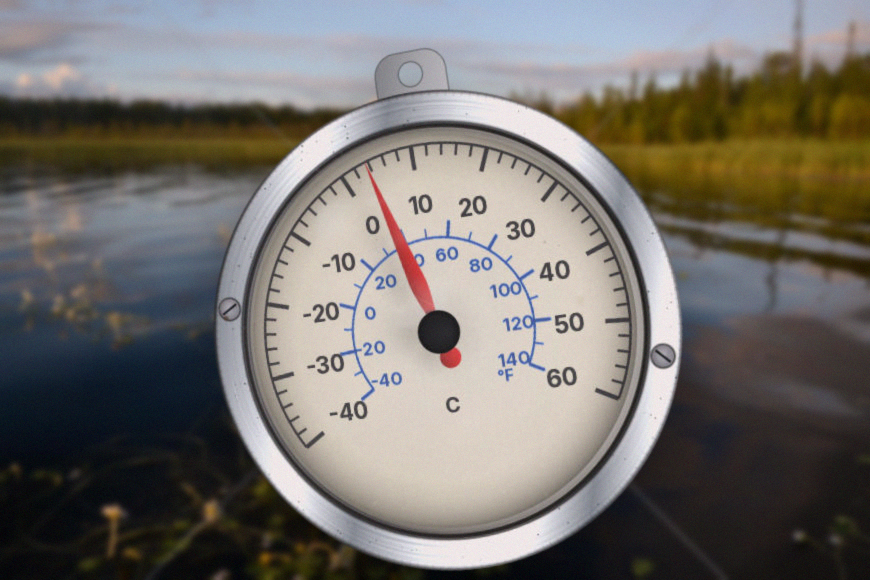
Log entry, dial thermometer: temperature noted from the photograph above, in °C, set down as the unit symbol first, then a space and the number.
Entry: °C 4
